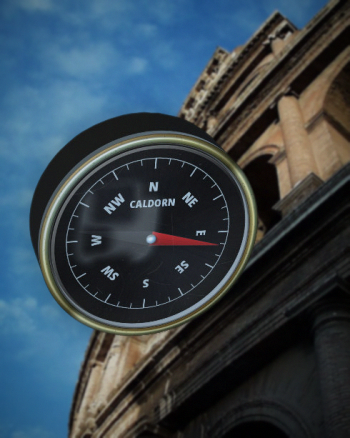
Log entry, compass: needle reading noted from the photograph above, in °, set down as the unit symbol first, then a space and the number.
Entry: ° 100
